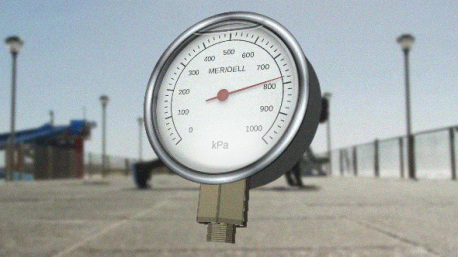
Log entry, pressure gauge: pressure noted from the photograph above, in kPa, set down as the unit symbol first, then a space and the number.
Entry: kPa 780
